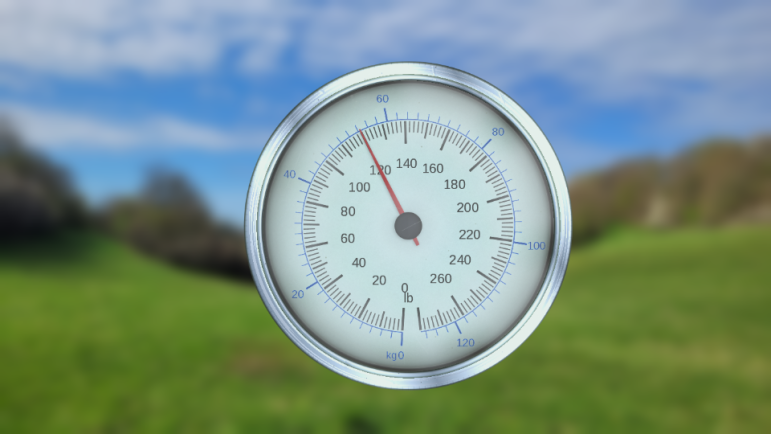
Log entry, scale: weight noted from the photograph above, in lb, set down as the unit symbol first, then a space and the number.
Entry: lb 120
